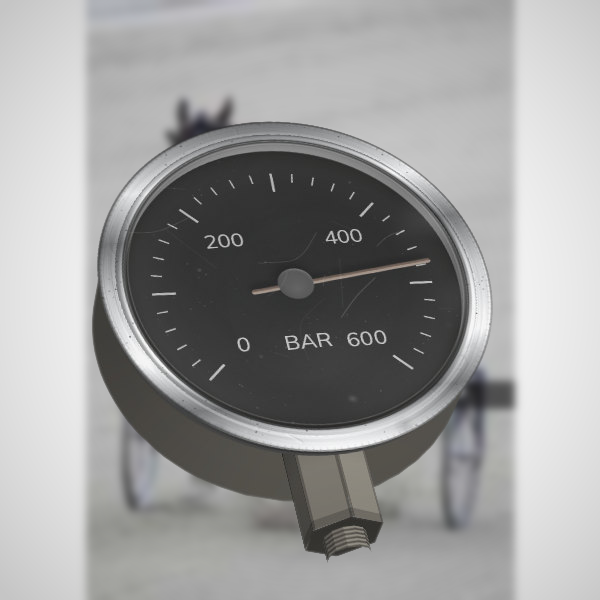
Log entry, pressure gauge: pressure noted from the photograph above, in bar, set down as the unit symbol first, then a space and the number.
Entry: bar 480
